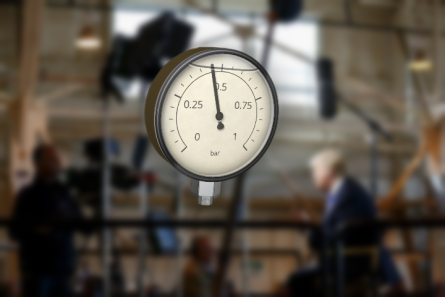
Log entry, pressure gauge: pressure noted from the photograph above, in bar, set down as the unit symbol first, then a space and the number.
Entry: bar 0.45
